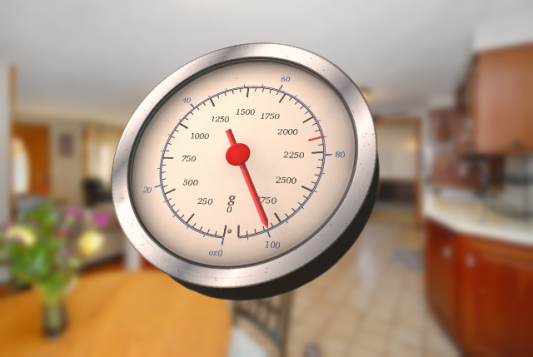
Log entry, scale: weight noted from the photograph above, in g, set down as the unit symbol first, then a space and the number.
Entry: g 2825
